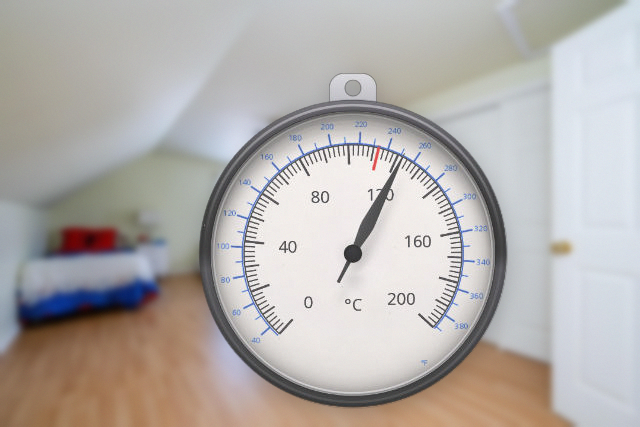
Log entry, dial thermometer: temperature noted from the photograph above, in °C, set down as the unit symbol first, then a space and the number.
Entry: °C 122
